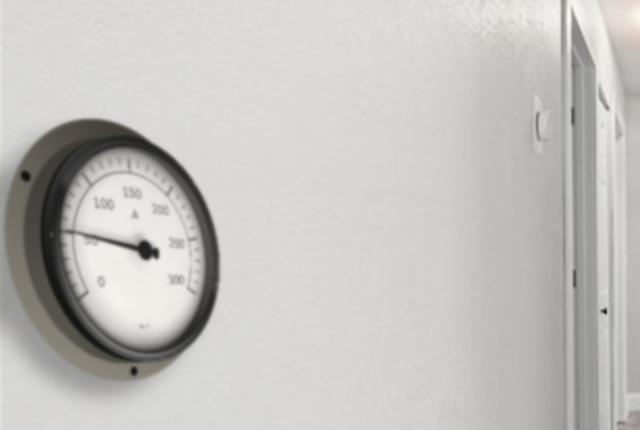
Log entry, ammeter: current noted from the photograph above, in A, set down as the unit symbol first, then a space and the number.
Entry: A 50
